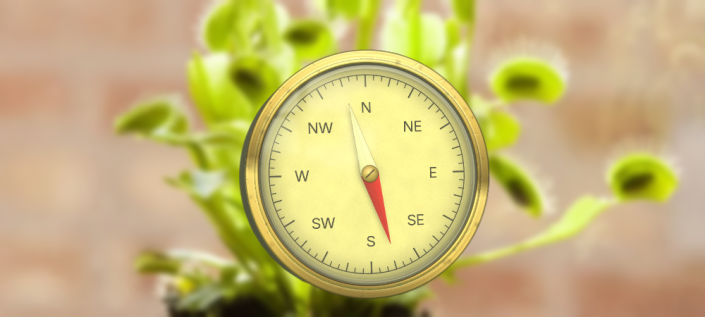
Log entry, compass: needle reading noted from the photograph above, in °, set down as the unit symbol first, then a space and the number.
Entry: ° 165
